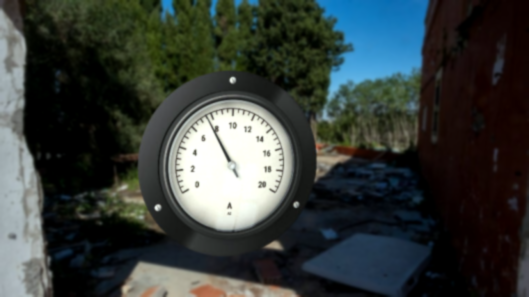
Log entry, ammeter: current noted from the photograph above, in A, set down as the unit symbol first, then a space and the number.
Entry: A 7.5
